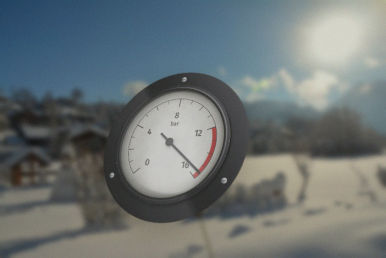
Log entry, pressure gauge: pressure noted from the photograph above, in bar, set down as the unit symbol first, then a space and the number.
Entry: bar 15.5
